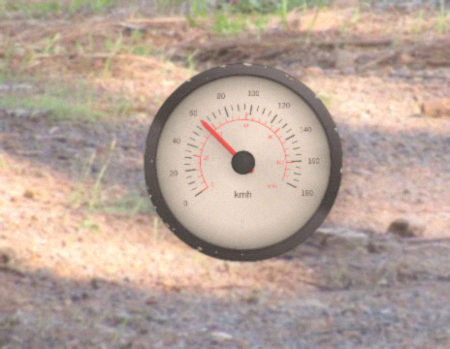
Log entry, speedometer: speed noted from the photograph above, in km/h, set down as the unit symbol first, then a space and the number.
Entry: km/h 60
